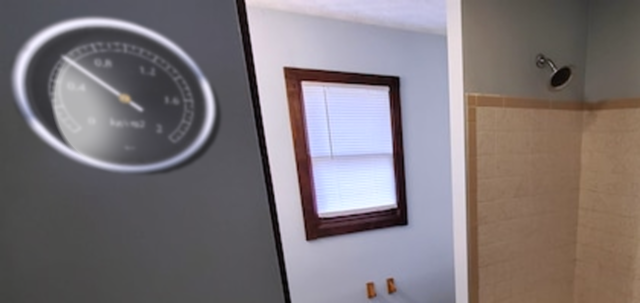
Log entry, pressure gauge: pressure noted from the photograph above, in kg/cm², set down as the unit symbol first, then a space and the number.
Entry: kg/cm² 0.6
